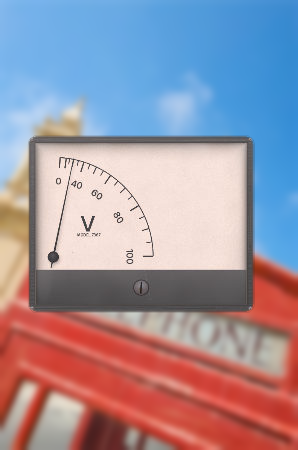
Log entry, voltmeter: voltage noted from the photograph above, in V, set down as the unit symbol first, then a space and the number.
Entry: V 30
